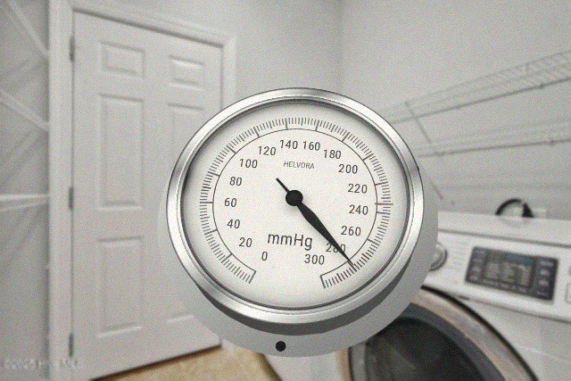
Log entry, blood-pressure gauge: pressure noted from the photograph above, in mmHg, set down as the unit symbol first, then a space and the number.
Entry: mmHg 280
